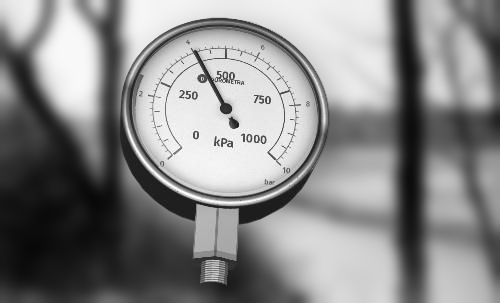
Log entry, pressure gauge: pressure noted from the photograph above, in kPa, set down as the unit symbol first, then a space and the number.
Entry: kPa 400
